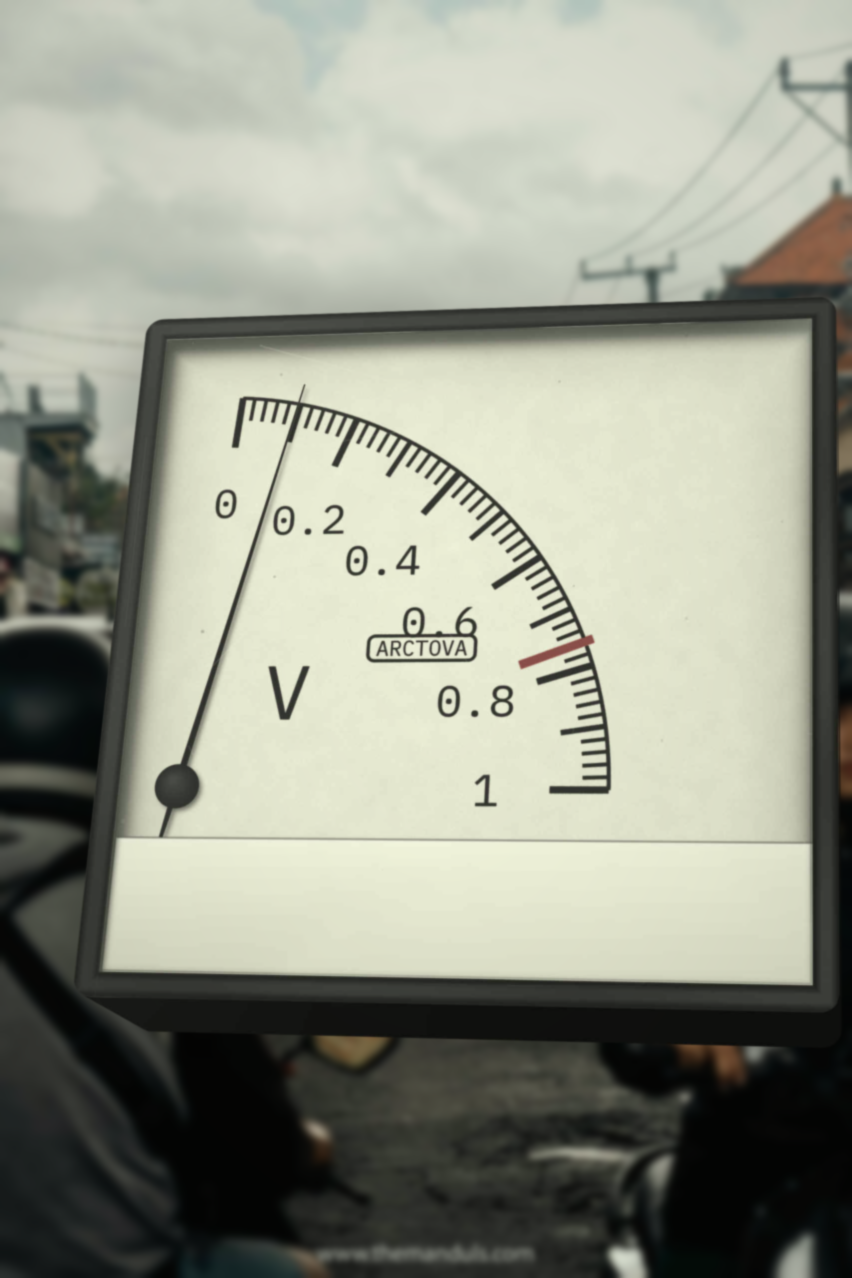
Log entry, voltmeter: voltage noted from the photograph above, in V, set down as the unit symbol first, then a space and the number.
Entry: V 0.1
